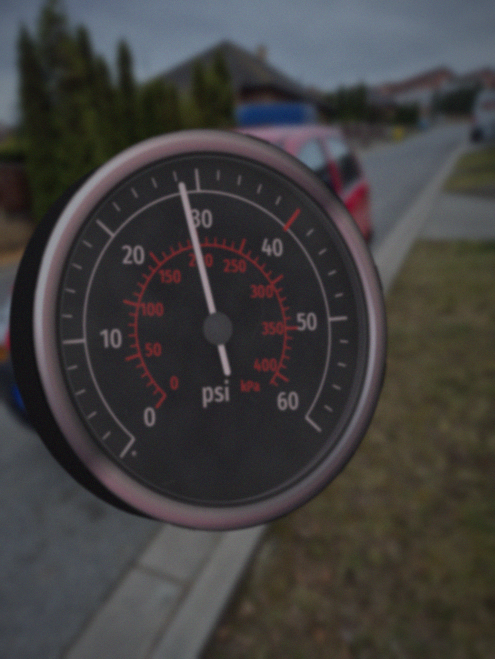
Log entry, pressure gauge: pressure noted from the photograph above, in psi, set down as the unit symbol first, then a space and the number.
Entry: psi 28
